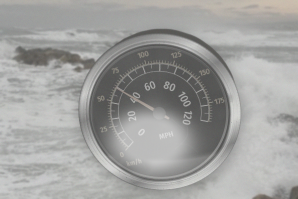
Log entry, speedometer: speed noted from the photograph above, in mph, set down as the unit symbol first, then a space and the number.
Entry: mph 40
